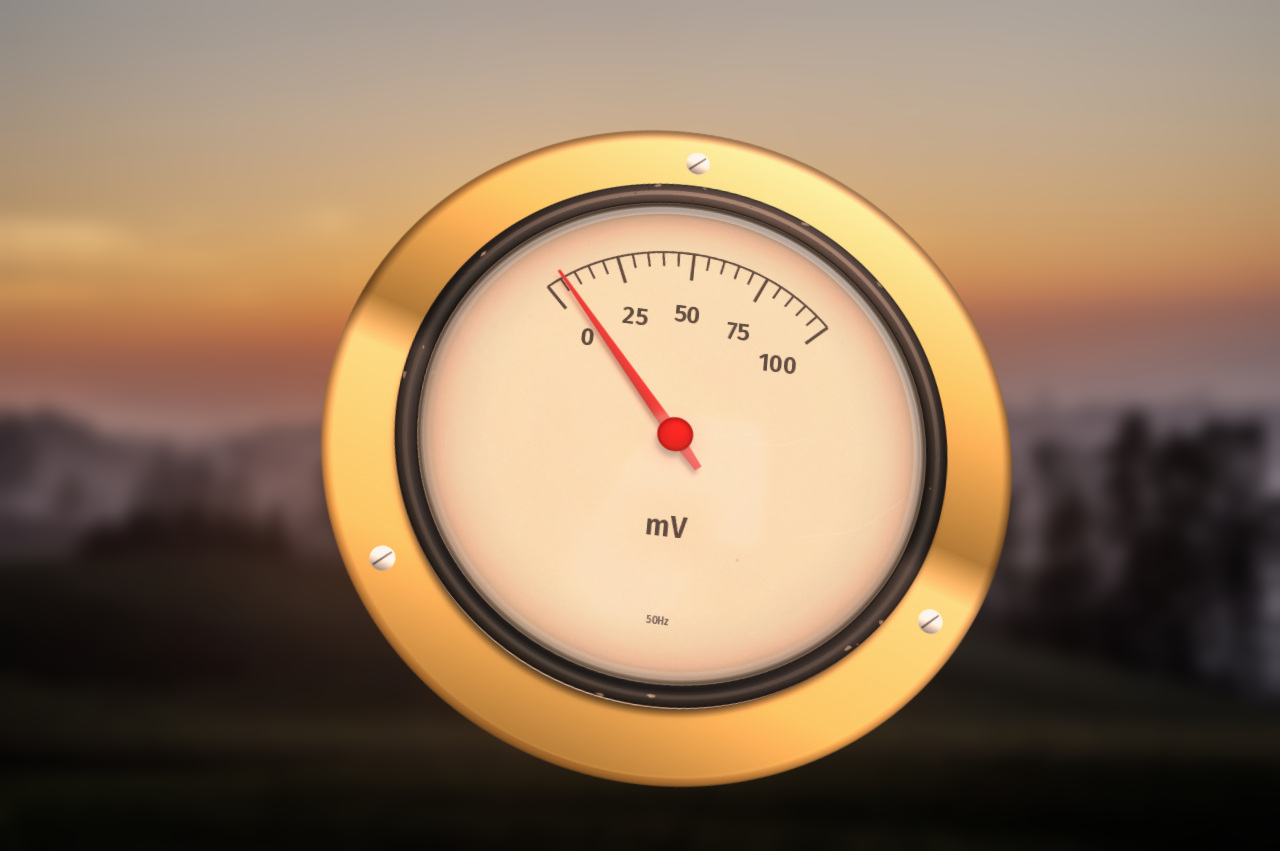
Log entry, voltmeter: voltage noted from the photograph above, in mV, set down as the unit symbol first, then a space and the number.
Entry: mV 5
